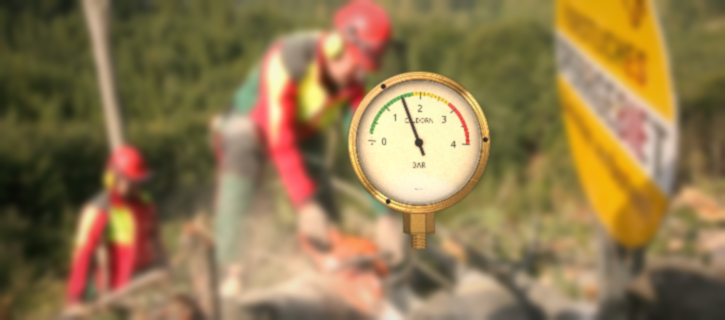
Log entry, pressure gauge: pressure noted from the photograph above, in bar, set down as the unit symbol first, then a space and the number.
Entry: bar 1.5
